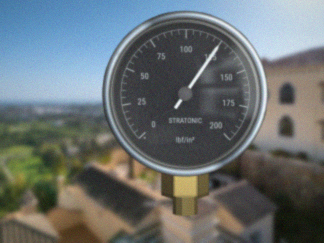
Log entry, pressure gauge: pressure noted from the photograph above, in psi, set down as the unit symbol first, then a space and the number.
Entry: psi 125
